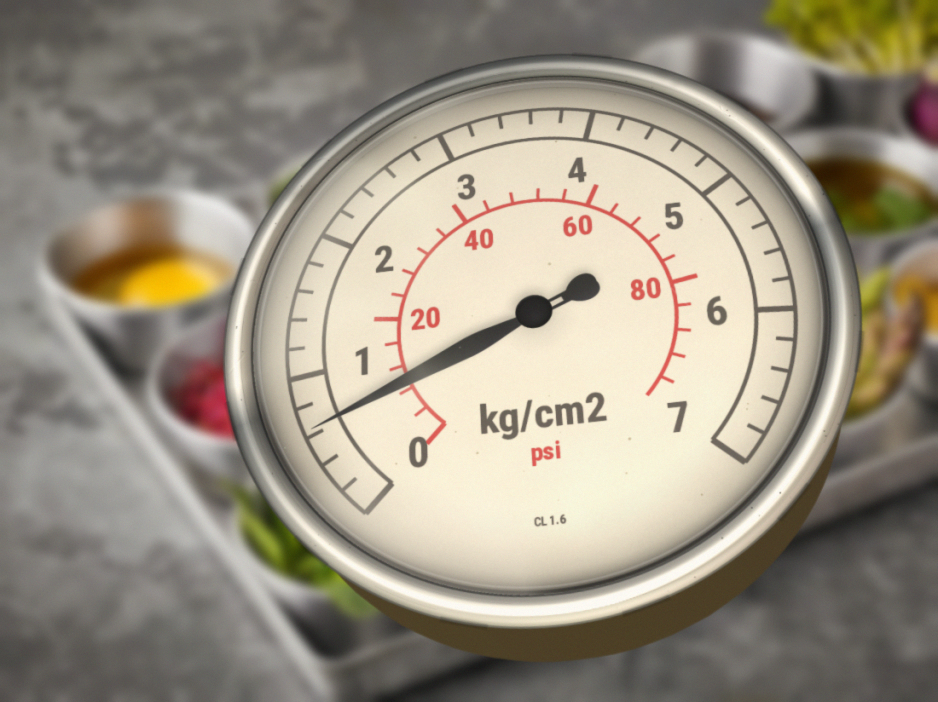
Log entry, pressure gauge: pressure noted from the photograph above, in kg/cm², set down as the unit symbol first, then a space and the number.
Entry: kg/cm² 0.6
